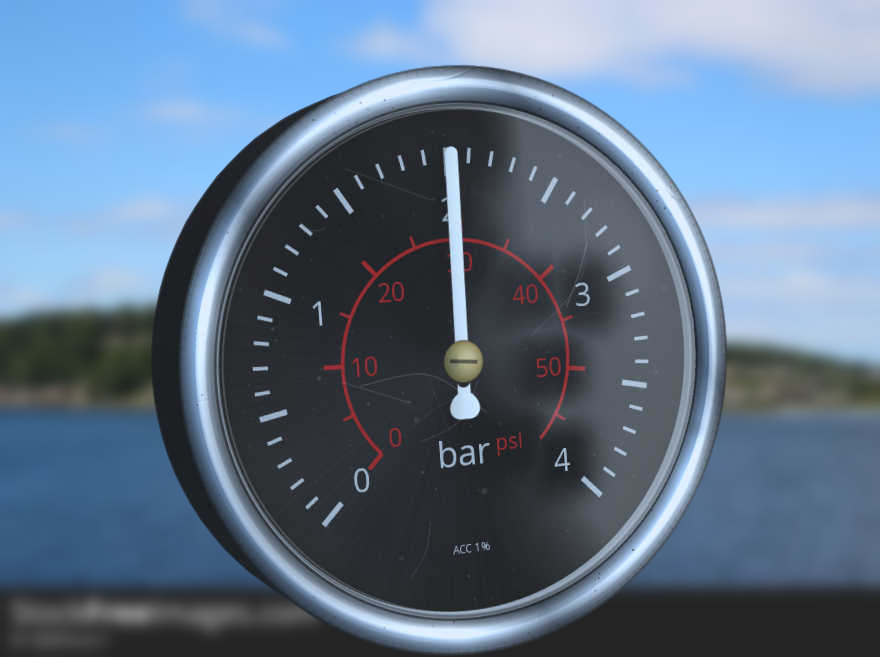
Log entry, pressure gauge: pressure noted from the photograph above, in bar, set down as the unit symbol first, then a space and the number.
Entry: bar 2
